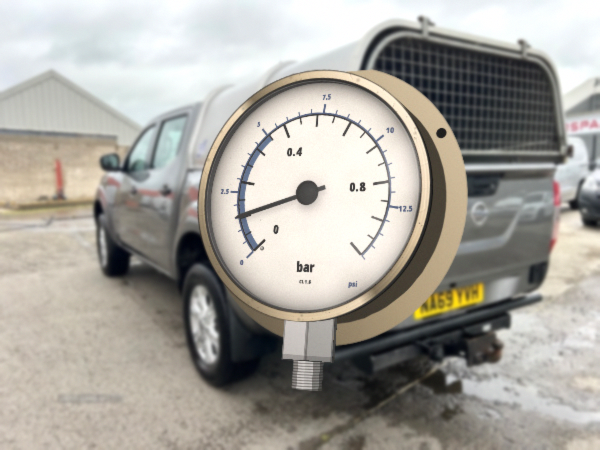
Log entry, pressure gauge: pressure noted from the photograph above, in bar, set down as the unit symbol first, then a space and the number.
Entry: bar 0.1
